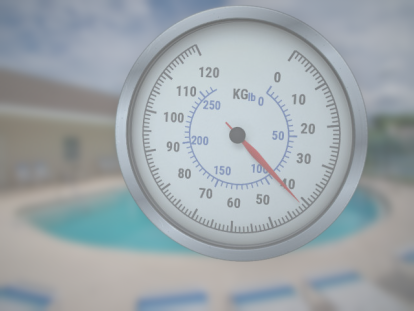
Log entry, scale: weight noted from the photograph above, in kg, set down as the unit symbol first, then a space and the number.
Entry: kg 41
